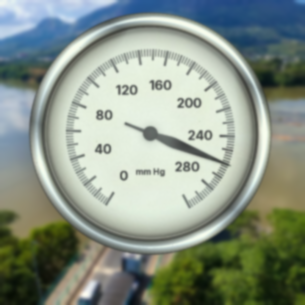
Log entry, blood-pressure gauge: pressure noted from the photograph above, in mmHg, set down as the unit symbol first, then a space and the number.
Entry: mmHg 260
